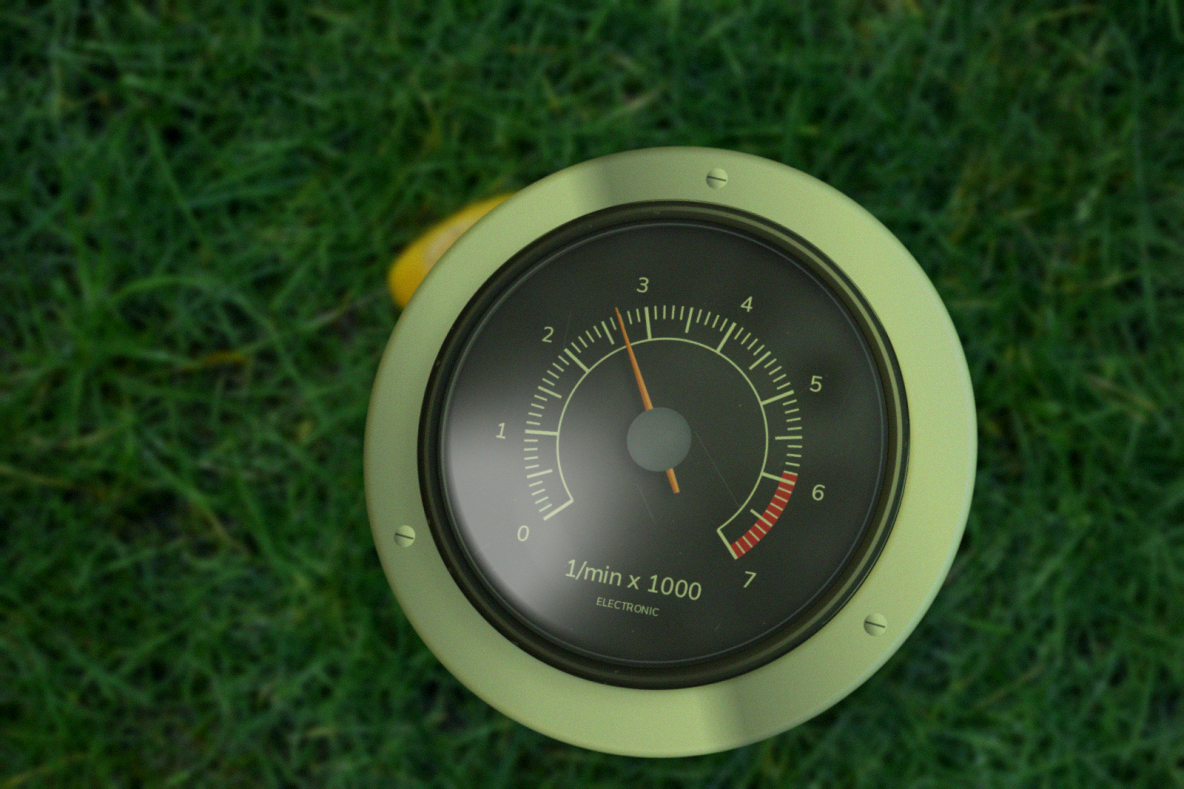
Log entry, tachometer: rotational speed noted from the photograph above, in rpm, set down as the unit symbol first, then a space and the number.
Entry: rpm 2700
